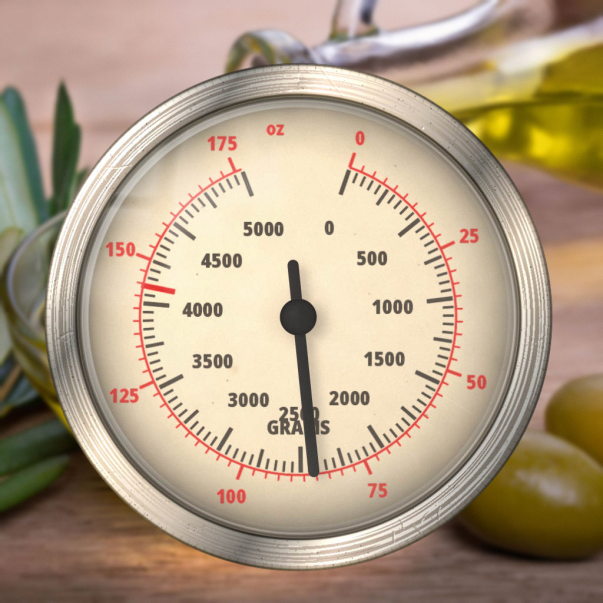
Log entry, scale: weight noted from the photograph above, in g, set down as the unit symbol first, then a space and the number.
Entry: g 2425
